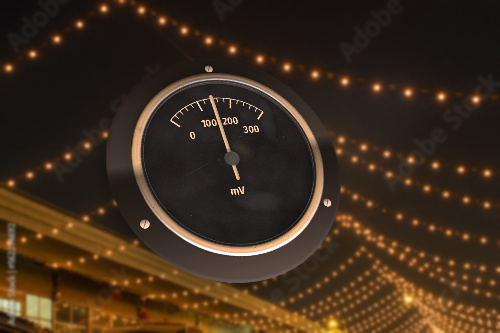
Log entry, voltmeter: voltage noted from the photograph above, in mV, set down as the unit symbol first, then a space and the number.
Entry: mV 140
